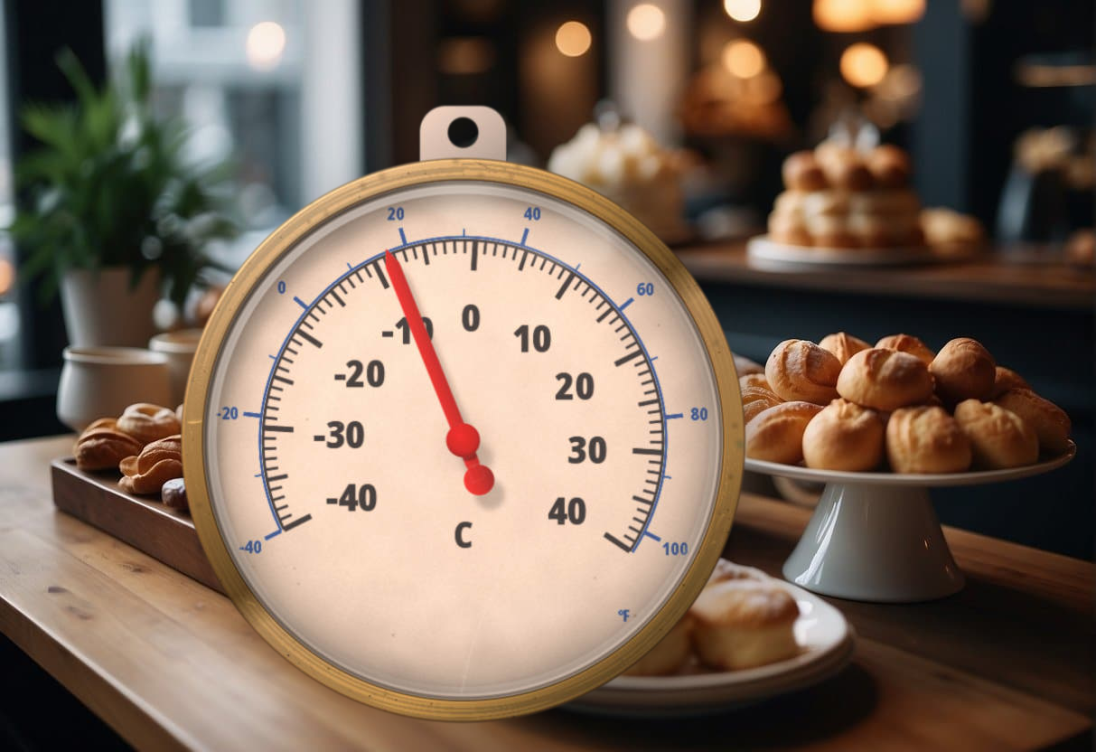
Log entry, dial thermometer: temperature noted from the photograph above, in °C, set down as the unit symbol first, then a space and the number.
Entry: °C -8.5
